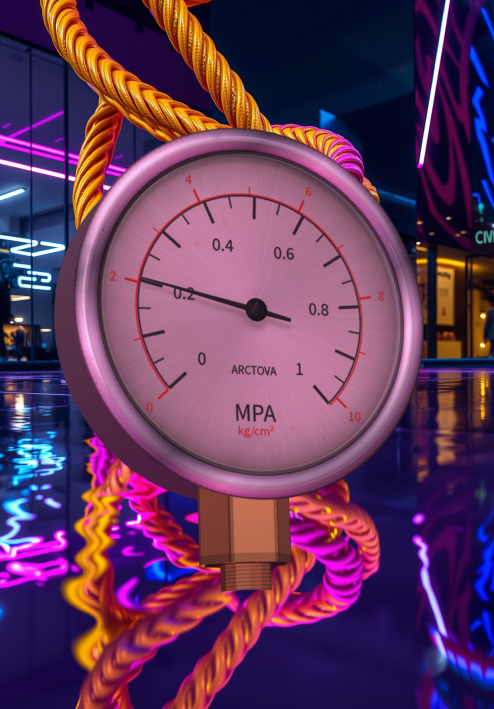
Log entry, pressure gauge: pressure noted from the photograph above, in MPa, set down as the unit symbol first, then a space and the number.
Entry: MPa 0.2
